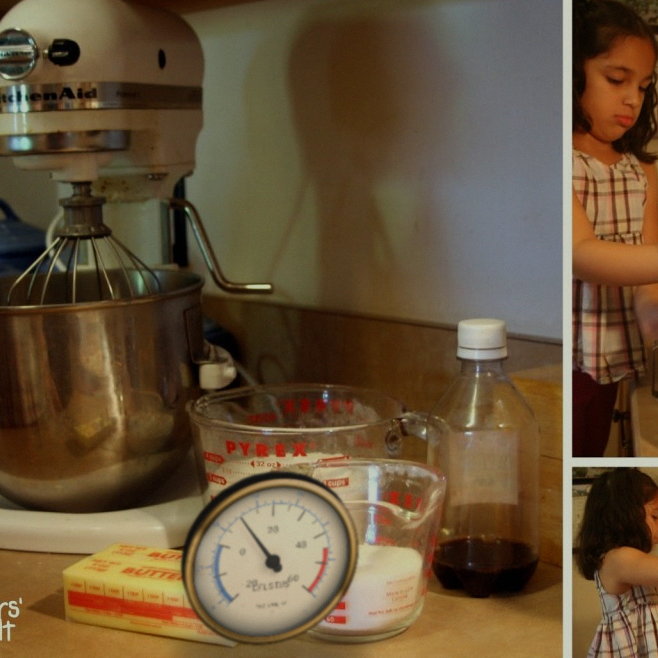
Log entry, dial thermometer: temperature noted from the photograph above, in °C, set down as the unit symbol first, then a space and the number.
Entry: °C 10
